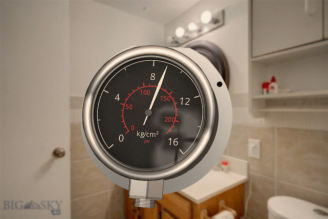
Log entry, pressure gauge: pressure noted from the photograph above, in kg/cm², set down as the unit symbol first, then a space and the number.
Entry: kg/cm² 9
